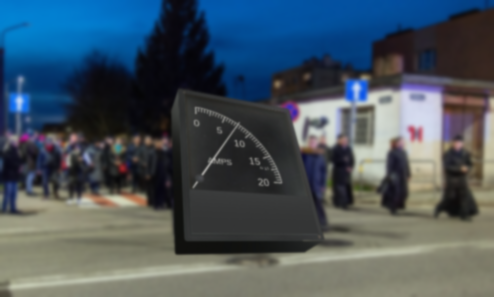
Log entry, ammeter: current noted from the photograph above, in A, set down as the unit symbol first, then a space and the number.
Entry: A 7.5
